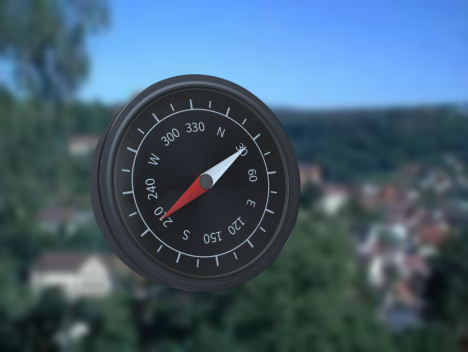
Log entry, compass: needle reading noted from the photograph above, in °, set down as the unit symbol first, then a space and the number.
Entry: ° 210
